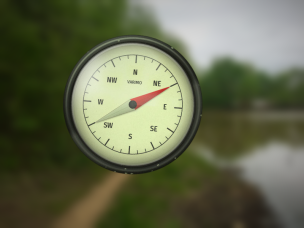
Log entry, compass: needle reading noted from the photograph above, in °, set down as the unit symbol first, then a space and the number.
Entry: ° 60
